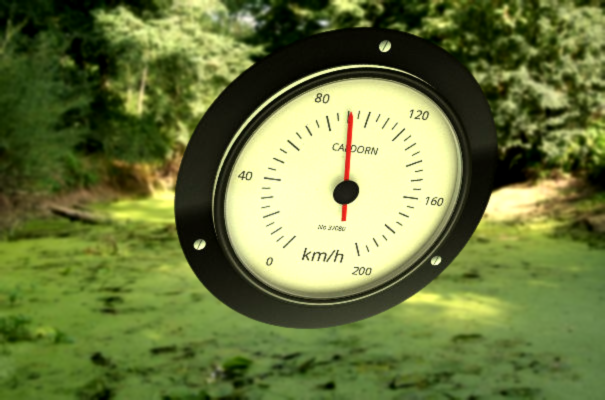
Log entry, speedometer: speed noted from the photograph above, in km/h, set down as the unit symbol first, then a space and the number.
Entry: km/h 90
